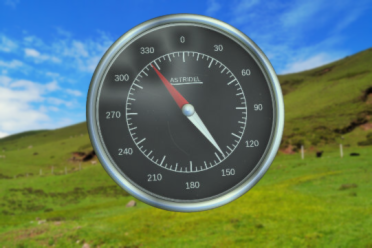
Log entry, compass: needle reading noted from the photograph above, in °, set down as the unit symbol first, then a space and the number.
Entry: ° 325
